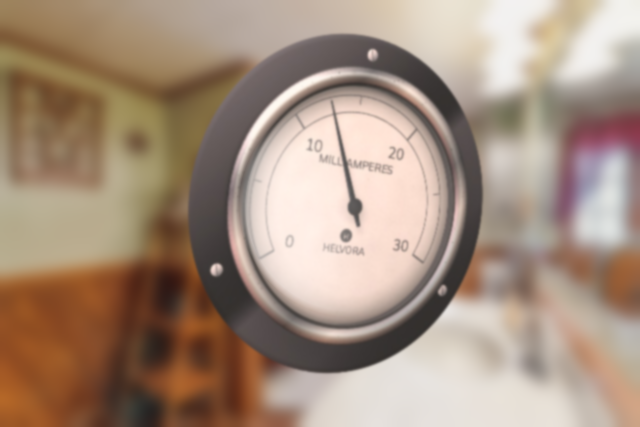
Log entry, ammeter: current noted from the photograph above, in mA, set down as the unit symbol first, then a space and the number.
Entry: mA 12.5
